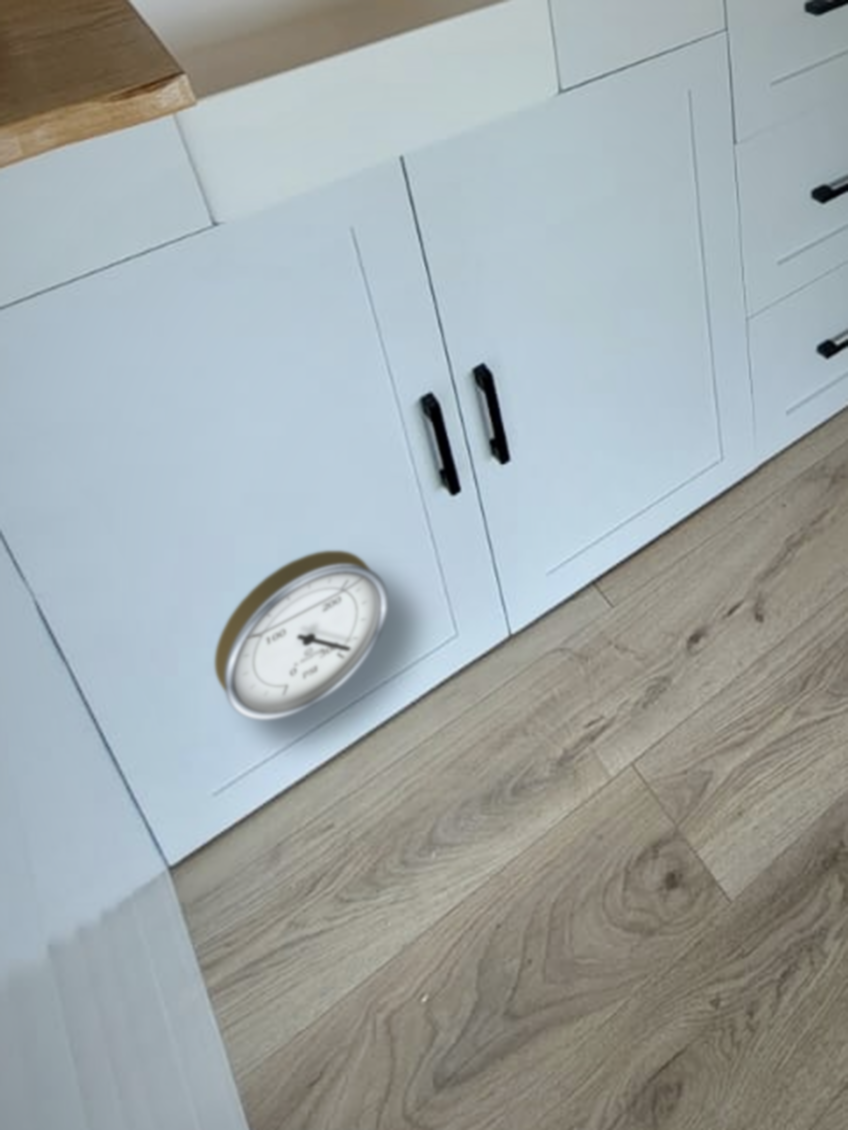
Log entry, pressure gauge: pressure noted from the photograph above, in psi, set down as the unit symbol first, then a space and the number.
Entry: psi 290
